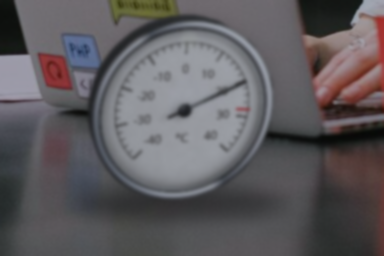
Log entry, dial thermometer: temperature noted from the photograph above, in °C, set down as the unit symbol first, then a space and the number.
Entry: °C 20
